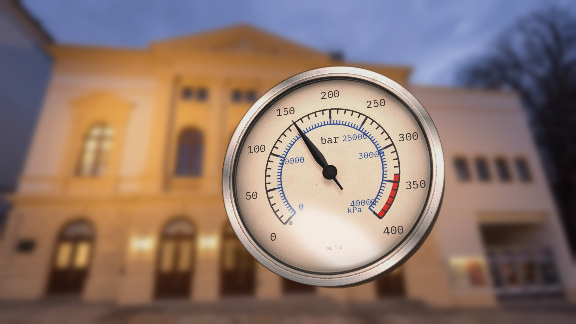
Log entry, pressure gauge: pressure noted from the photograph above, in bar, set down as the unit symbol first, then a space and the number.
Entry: bar 150
